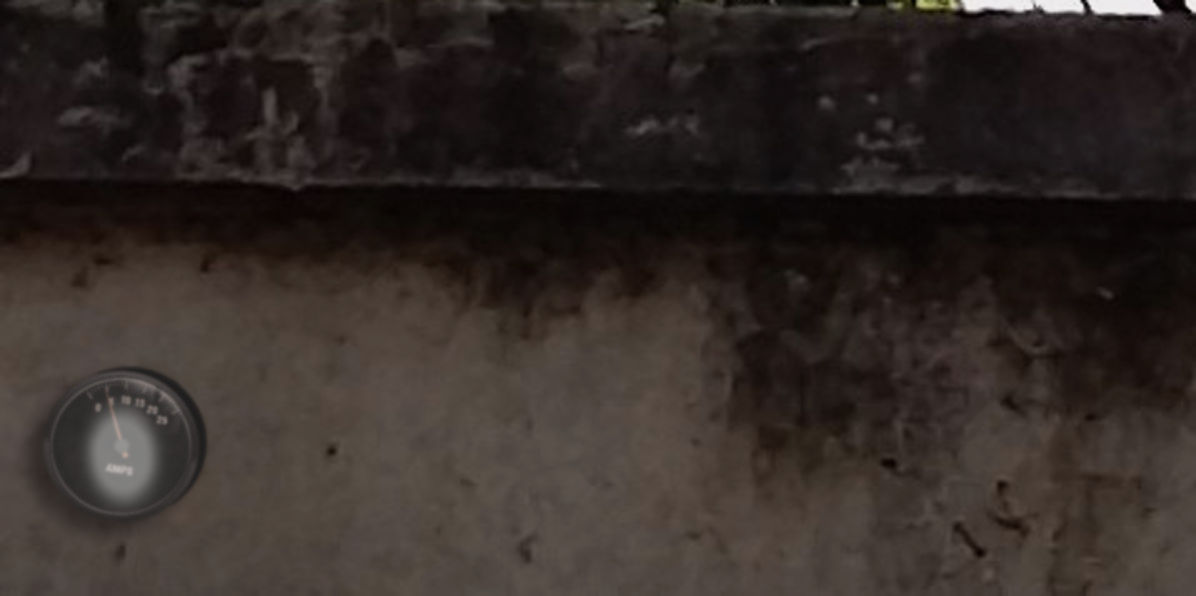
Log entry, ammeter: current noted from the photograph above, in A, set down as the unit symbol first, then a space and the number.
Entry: A 5
